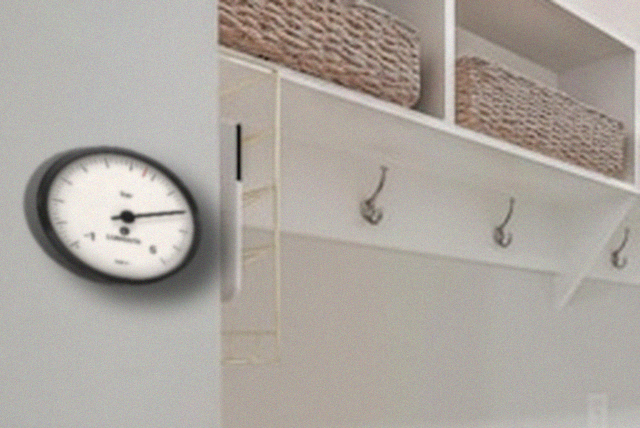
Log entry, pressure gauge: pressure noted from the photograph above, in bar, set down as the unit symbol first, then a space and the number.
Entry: bar 3.5
